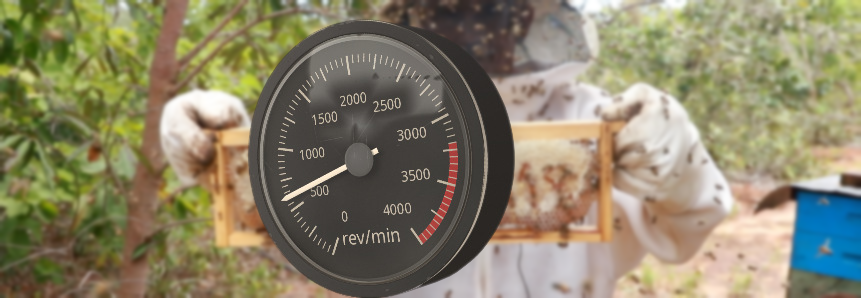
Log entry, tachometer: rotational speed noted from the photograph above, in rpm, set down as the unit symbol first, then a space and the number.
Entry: rpm 600
